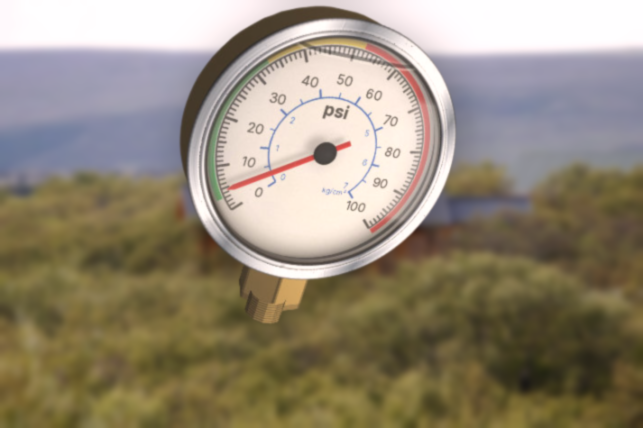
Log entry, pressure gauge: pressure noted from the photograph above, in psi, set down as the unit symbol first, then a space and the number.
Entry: psi 5
